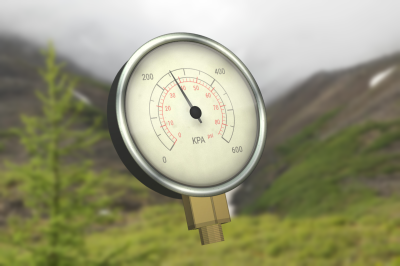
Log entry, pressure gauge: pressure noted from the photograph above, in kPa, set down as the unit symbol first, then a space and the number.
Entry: kPa 250
